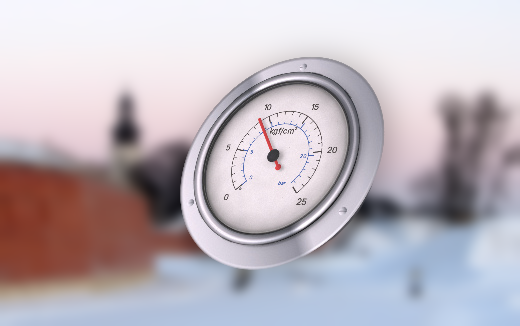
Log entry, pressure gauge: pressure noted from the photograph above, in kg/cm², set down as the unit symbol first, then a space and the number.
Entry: kg/cm² 9
